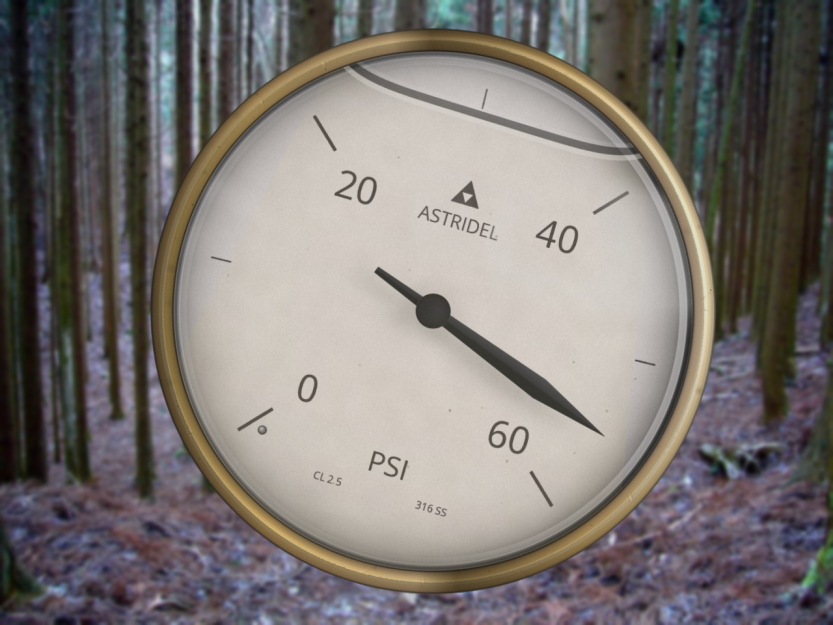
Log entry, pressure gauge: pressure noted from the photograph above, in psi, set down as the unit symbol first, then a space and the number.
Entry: psi 55
